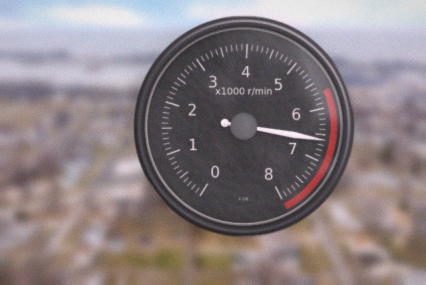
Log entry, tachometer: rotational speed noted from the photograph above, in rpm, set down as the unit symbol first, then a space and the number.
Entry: rpm 6600
